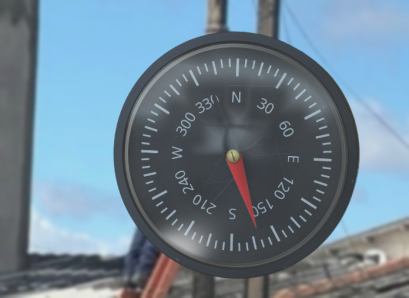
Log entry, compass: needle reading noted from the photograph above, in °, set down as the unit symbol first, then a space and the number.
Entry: ° 160
